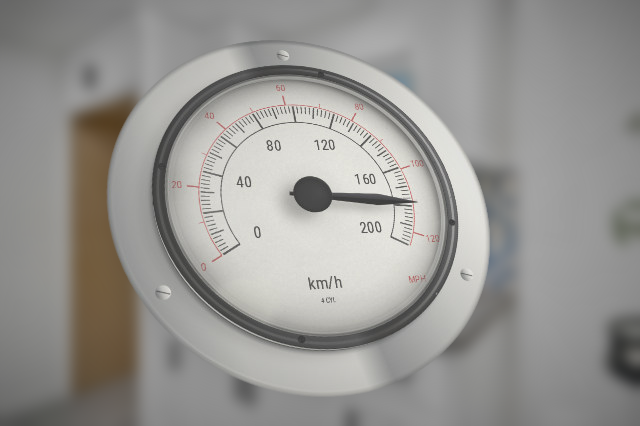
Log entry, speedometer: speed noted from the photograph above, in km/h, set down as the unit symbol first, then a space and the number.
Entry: km/h 180
